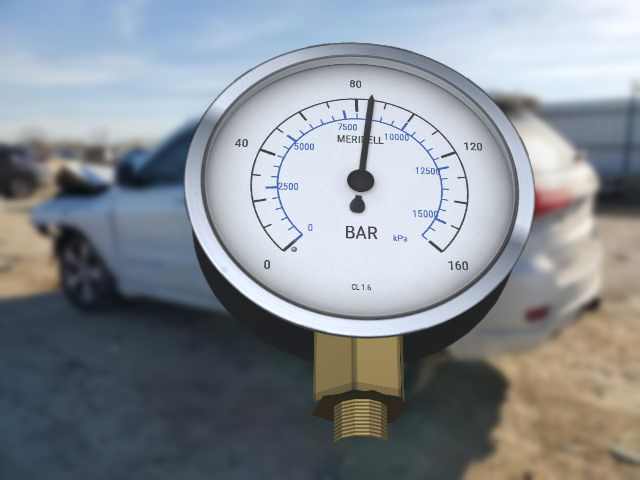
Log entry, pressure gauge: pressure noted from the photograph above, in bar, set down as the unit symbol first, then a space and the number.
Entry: bar 85
